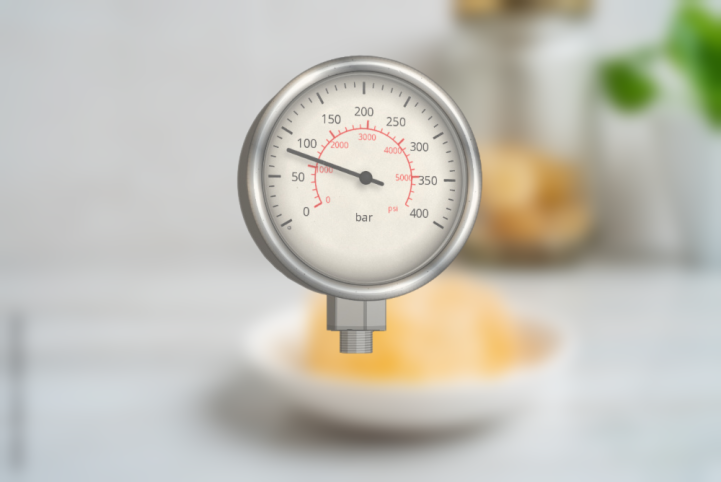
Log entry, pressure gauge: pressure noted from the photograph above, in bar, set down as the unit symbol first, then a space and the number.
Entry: bar 80
